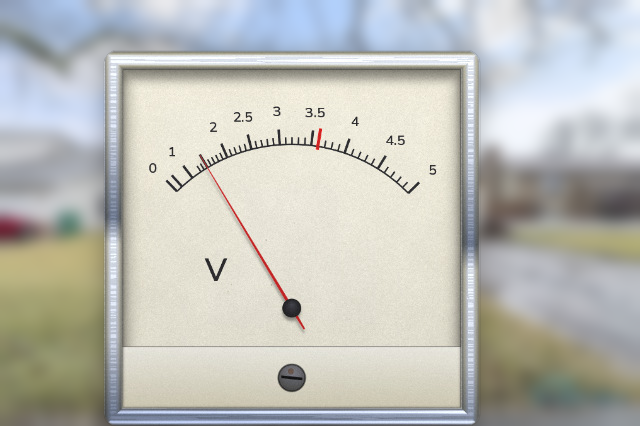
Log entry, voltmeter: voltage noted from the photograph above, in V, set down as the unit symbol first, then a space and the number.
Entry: V 1.5
